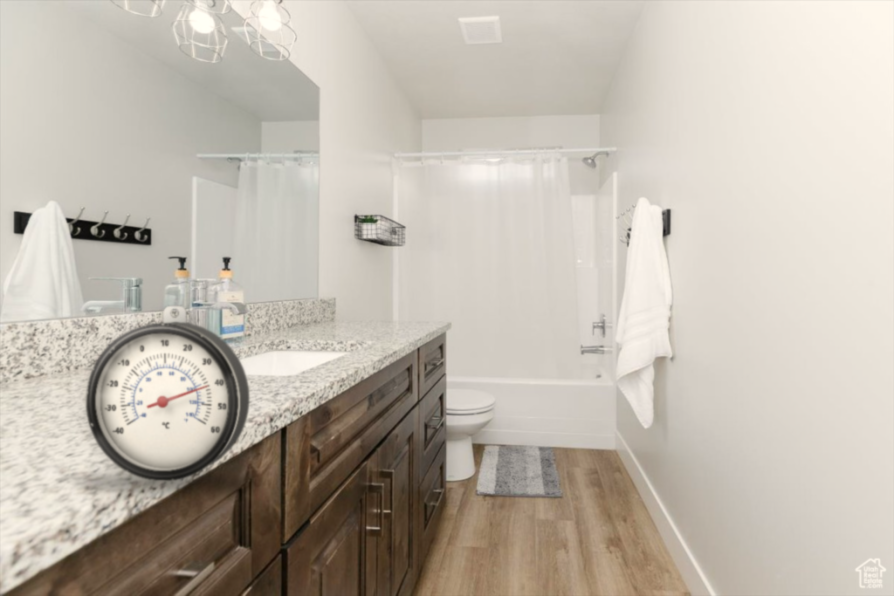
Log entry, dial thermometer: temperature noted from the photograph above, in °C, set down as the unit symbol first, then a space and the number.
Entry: °C 40
